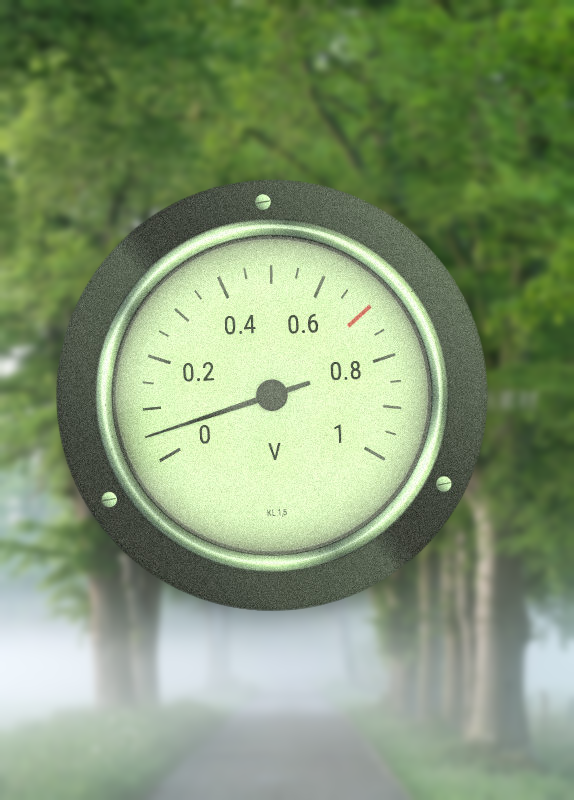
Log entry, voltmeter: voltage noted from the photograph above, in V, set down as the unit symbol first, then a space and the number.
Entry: V 0.05
